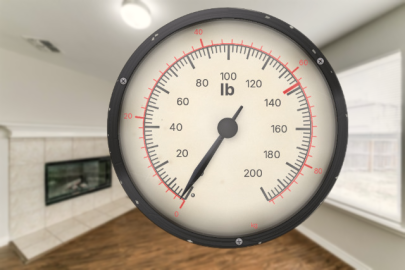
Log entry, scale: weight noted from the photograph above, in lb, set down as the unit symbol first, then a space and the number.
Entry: lb 2
